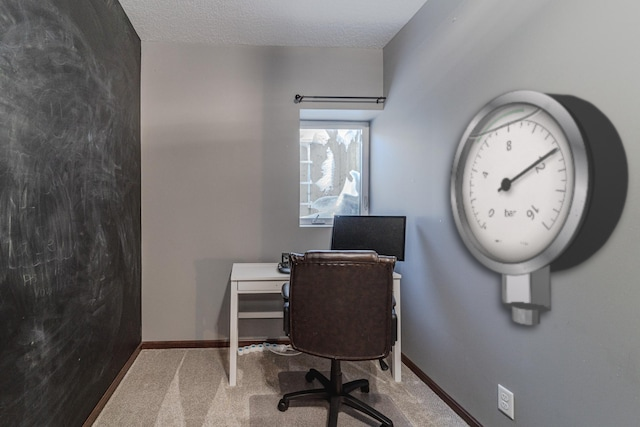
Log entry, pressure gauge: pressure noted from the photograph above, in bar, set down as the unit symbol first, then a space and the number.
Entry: bar 12
